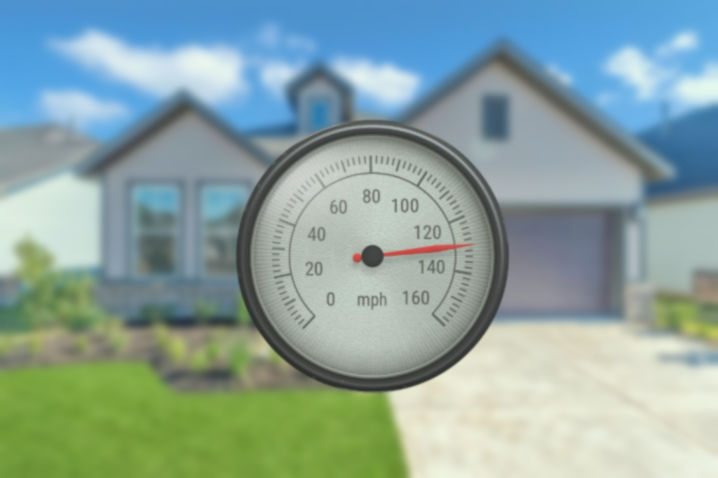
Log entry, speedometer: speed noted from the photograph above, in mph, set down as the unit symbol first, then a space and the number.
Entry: mph 130
